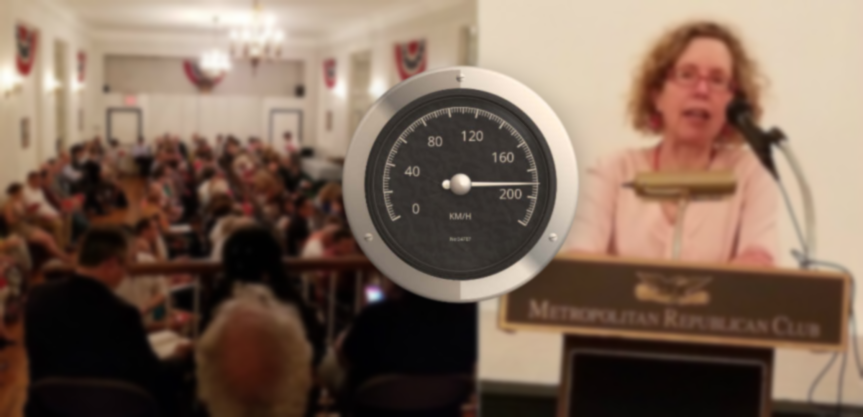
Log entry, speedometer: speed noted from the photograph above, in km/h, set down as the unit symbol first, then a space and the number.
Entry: km/h 190
